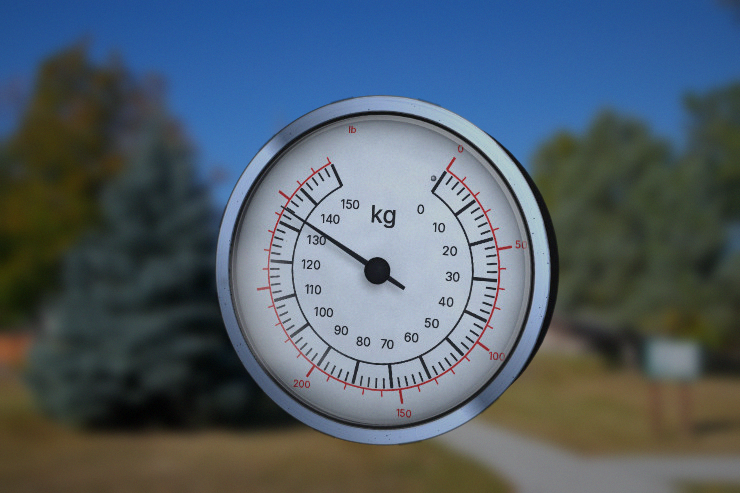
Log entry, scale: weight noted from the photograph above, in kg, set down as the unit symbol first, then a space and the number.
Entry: kg 134
